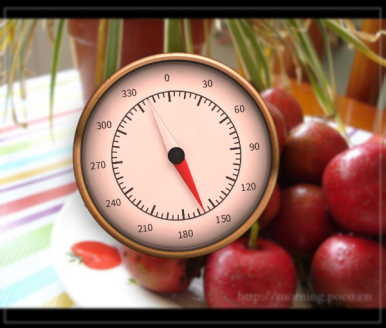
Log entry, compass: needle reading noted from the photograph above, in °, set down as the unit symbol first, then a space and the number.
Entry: ° 160
